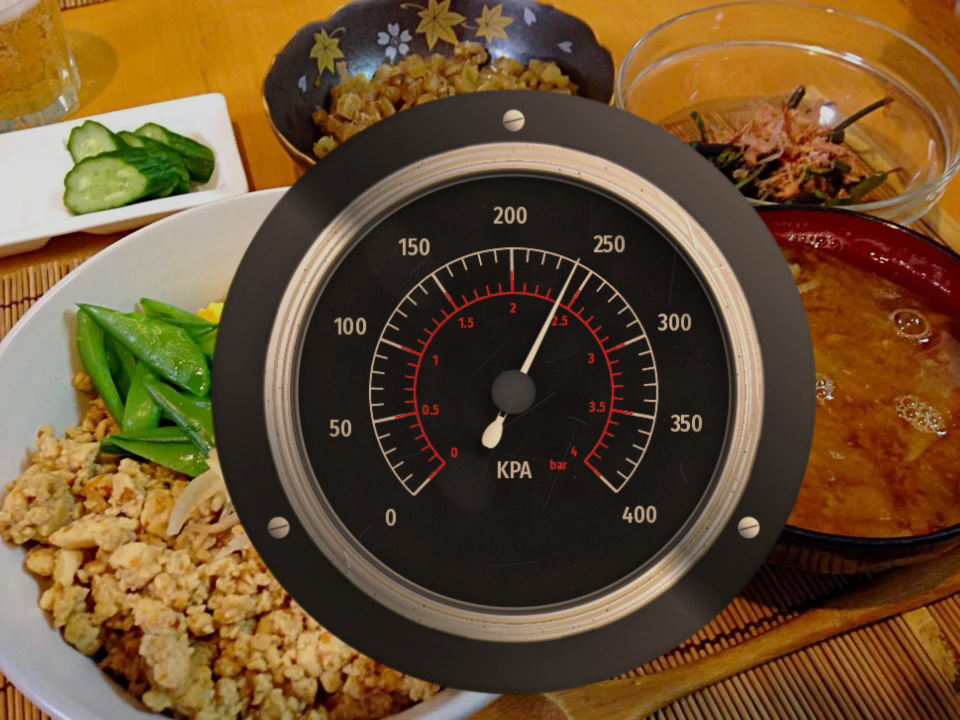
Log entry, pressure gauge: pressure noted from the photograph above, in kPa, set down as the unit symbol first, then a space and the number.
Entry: kPa 240
